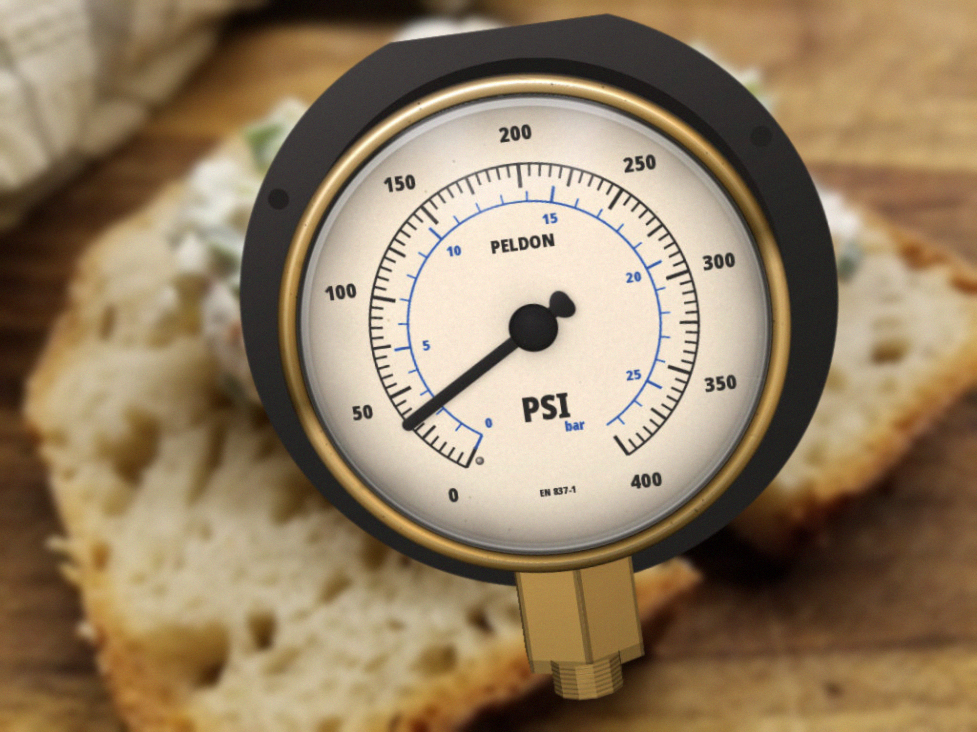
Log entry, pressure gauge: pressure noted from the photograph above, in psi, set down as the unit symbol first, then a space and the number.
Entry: psi 35
